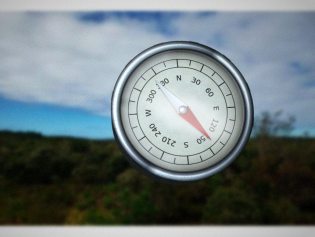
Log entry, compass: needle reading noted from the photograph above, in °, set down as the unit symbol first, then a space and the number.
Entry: ° 142.5
